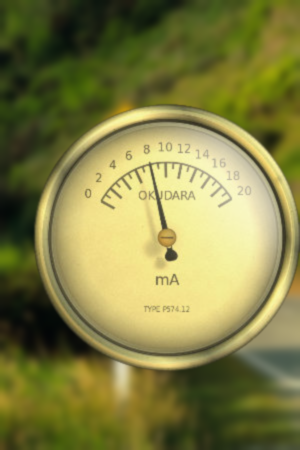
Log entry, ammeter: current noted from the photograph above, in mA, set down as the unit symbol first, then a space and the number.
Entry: mA 8
